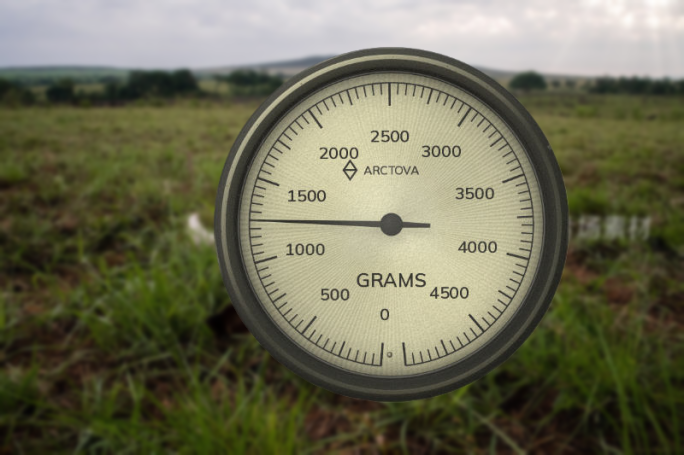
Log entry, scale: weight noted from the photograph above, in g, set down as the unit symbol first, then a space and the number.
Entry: g 1250
